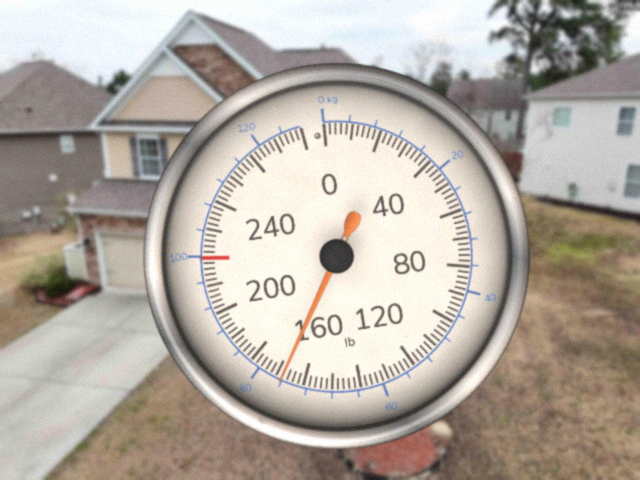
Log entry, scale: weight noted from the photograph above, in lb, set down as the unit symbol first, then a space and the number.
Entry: lb 168
